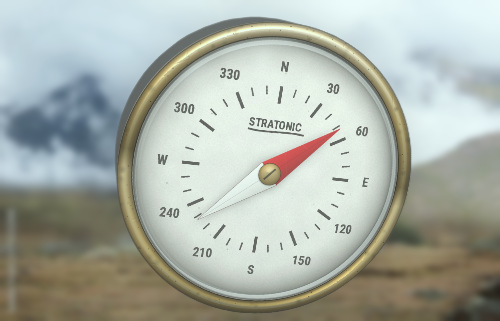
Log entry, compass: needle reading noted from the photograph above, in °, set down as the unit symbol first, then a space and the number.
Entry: ° 50
